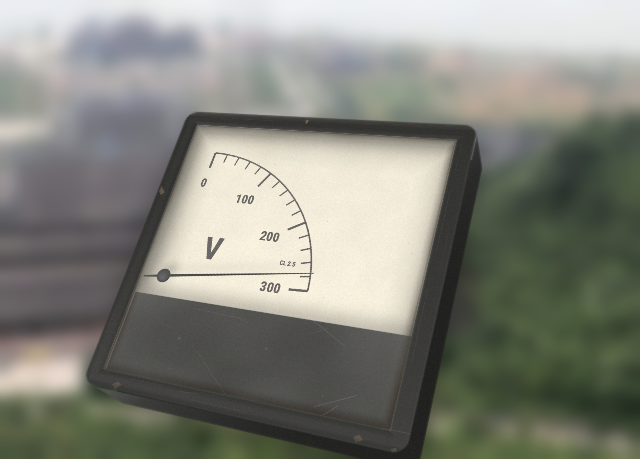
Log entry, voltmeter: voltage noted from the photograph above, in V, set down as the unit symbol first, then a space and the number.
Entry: V 280
